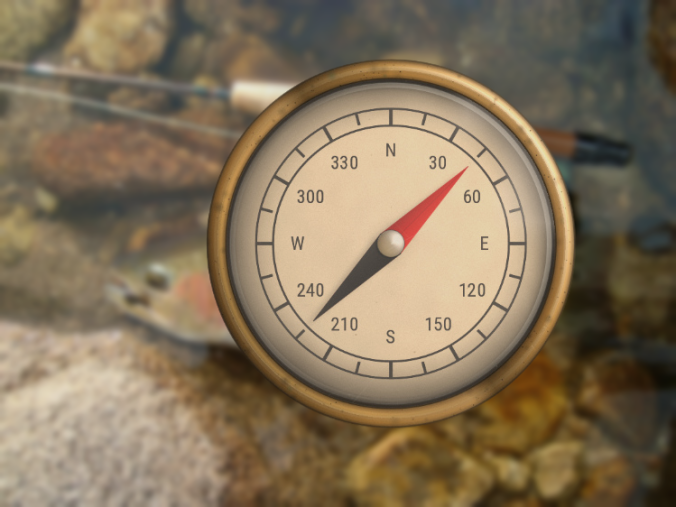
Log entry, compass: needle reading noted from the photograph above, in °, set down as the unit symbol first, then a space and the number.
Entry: ° 45
